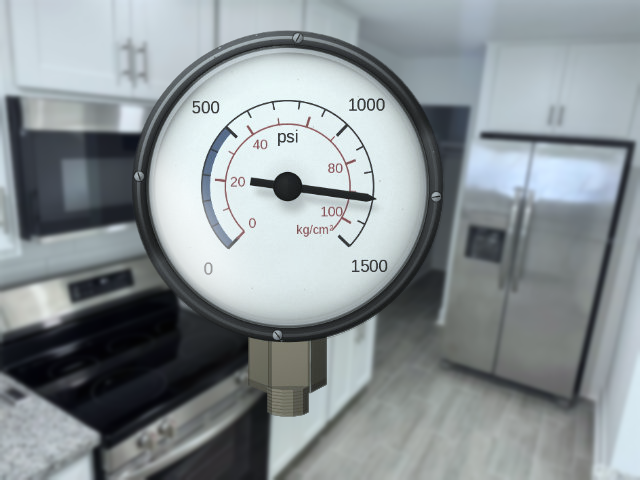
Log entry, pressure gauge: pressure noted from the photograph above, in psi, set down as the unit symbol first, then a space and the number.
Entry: psi 1300
